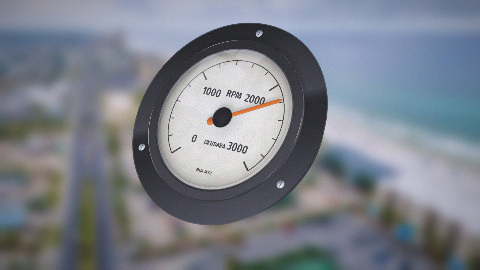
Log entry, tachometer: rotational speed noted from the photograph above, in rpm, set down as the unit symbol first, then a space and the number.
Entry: rpm 2200
